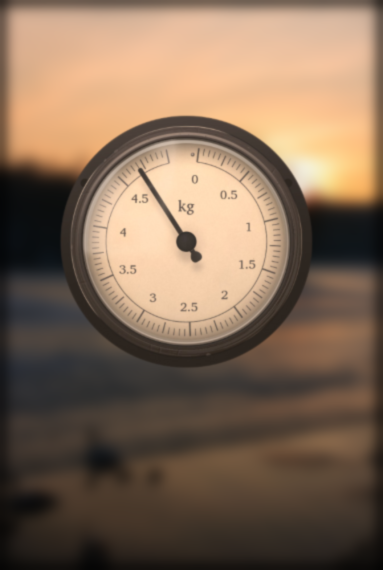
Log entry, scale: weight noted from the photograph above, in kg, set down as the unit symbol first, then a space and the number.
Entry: kg 4.7
